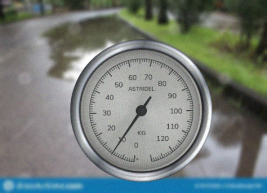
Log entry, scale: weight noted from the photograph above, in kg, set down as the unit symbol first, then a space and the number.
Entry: kg 10
